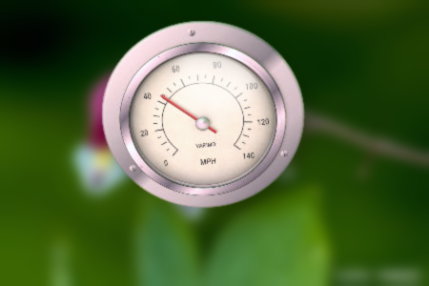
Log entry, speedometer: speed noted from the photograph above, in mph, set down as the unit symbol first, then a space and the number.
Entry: mph 45
